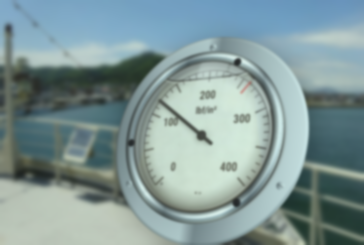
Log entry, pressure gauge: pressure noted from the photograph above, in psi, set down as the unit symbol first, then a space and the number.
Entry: psi 120
